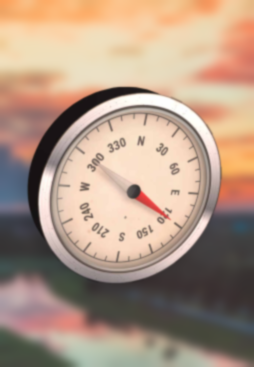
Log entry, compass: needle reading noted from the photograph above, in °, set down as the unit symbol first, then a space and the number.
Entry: ° 120
